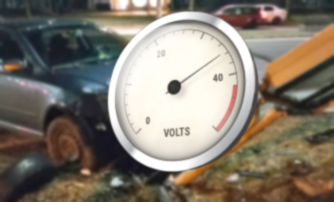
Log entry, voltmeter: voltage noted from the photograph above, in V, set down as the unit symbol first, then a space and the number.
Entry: V 36
